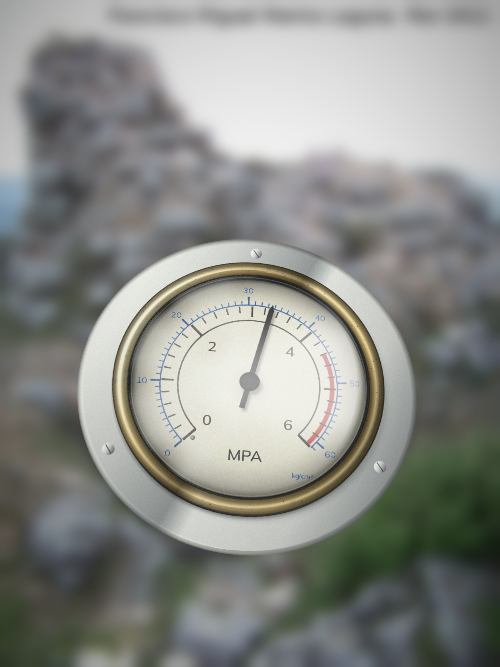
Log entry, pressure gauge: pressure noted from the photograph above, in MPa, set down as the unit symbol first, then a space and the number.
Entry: MPa 3.3
